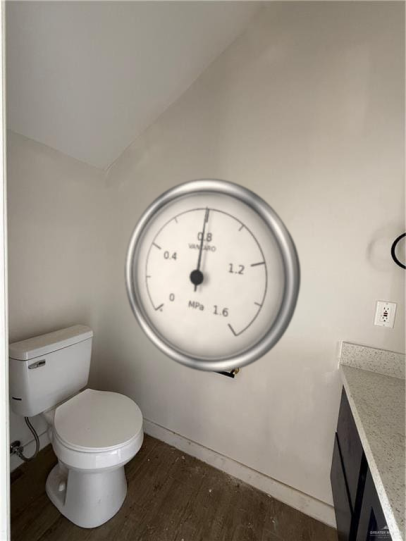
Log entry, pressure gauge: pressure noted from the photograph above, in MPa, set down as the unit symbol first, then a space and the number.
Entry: MPa 0.8
